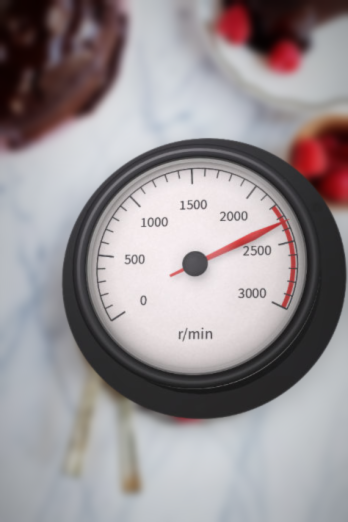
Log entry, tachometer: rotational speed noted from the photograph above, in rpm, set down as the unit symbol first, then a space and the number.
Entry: rpm 2350
